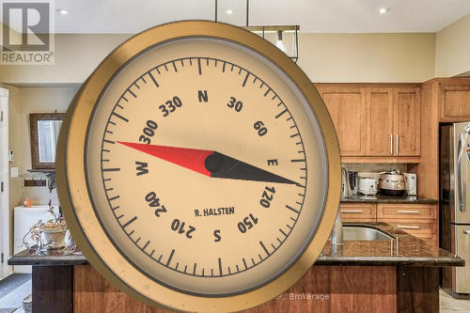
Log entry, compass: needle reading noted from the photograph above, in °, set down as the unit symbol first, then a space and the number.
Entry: ° 285
